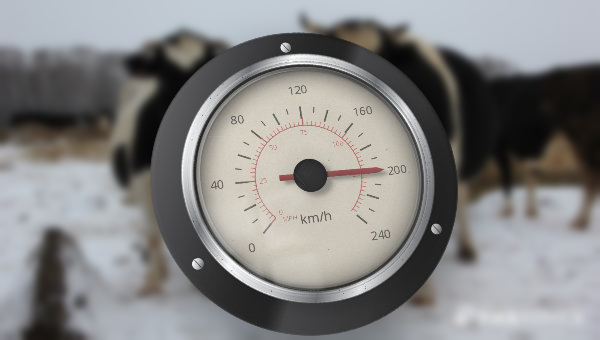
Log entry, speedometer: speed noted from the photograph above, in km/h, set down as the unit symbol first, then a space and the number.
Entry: km/h 200
